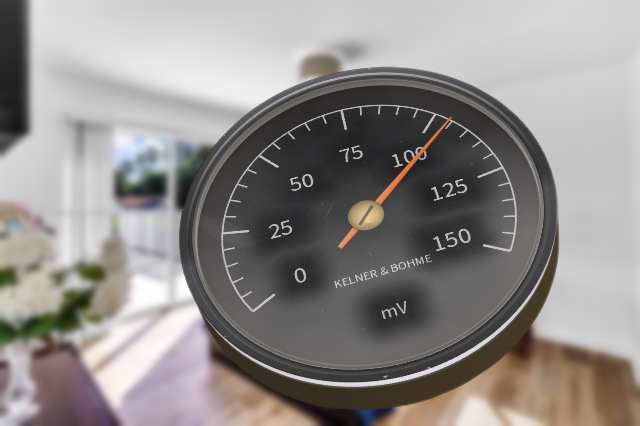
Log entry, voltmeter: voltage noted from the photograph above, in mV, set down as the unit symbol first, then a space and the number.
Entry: mV 105
